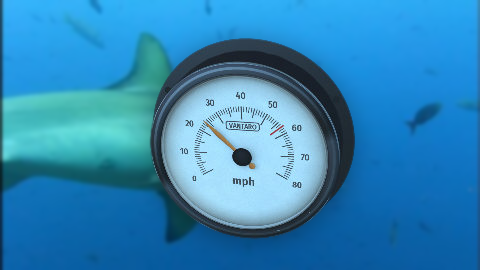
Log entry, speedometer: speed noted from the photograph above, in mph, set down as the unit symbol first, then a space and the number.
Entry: mph 25
